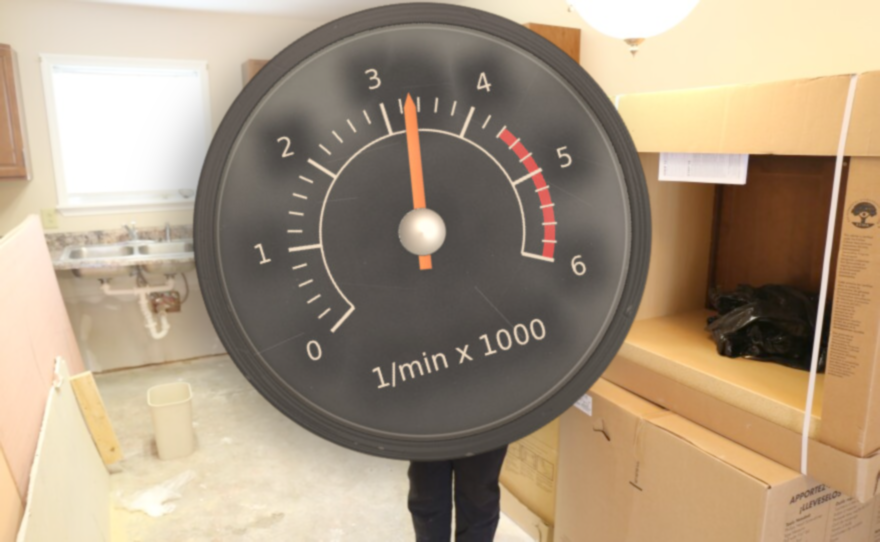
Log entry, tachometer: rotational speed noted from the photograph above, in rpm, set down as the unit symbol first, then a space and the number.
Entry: rpm 3300
